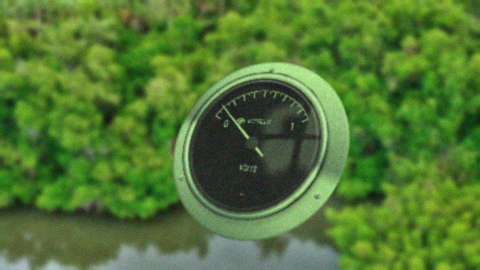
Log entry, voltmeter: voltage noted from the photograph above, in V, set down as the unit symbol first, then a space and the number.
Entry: V 0.1
